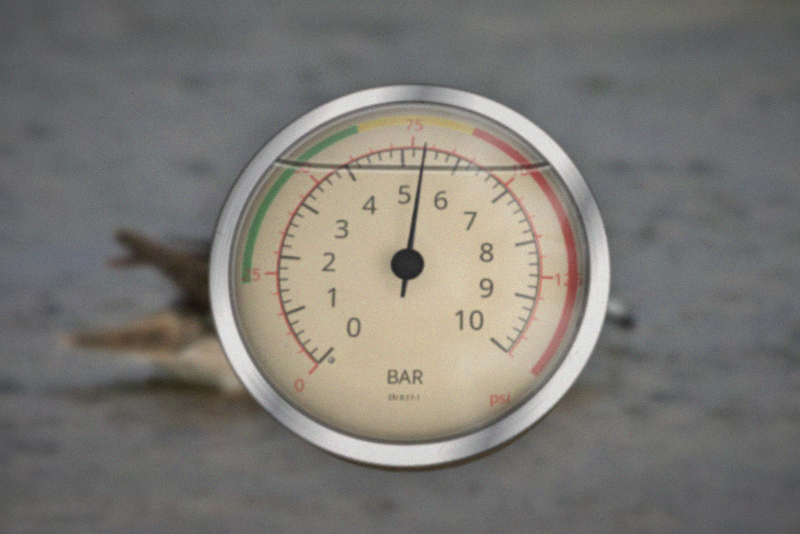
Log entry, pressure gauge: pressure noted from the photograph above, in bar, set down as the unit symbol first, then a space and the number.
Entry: bar 5.4
